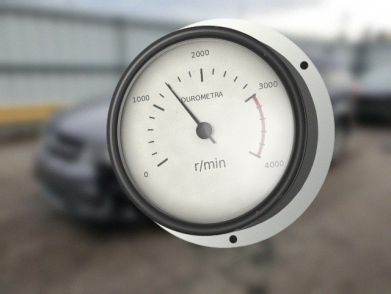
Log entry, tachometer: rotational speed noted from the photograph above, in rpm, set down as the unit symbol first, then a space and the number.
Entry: rpm 1400
